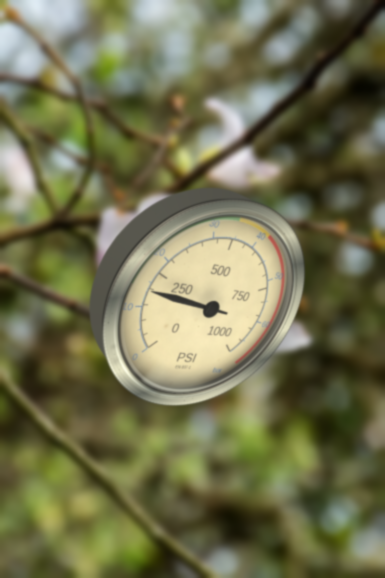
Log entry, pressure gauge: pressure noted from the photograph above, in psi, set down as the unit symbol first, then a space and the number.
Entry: psi 200
